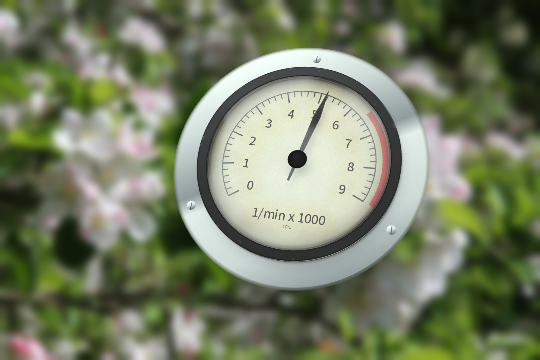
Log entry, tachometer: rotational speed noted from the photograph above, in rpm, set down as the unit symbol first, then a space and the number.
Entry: rpm 5200
